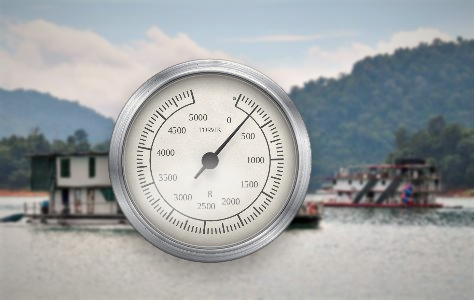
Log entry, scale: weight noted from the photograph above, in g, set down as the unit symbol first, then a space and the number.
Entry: g 250
